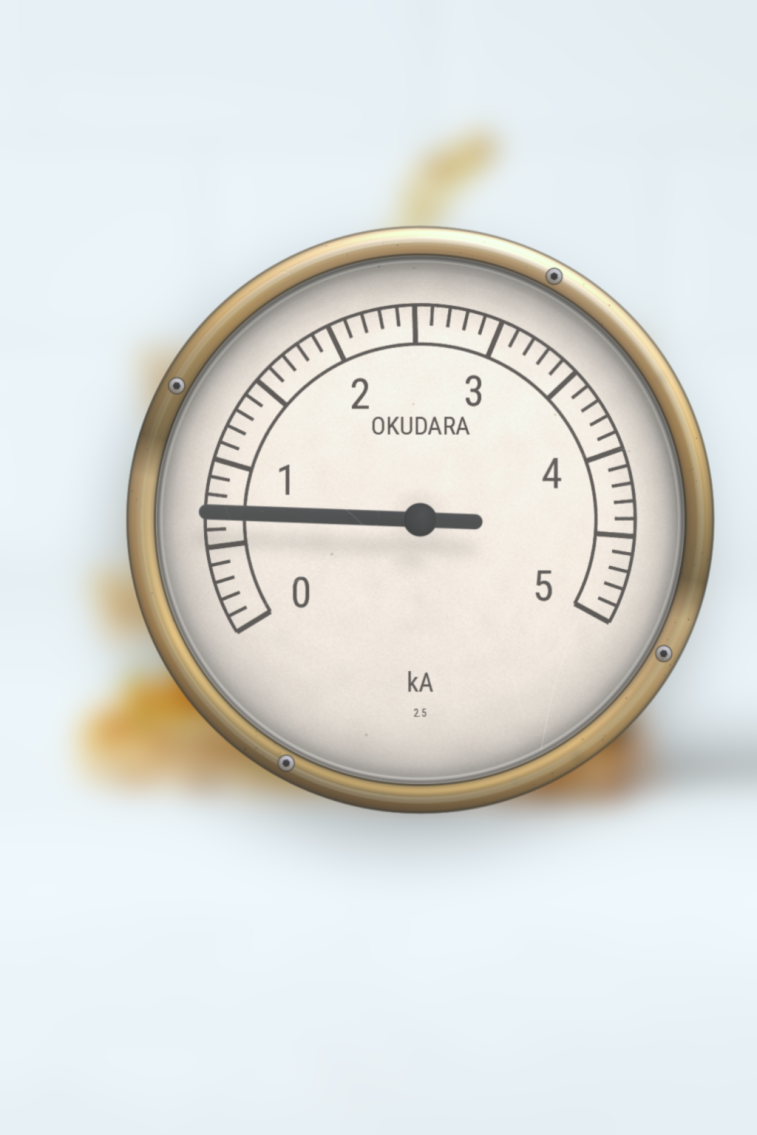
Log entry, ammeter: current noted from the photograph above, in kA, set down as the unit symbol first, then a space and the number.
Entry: kA 0.7
